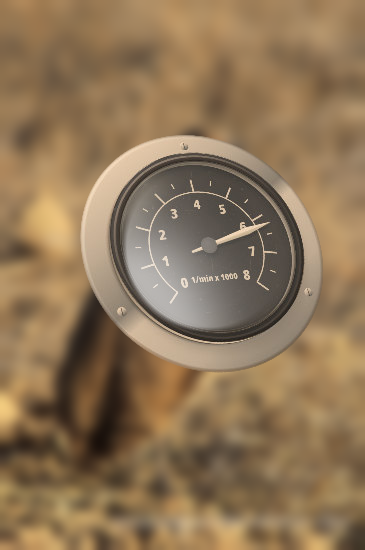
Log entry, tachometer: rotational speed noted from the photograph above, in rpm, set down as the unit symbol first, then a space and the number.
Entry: rpm 6250
